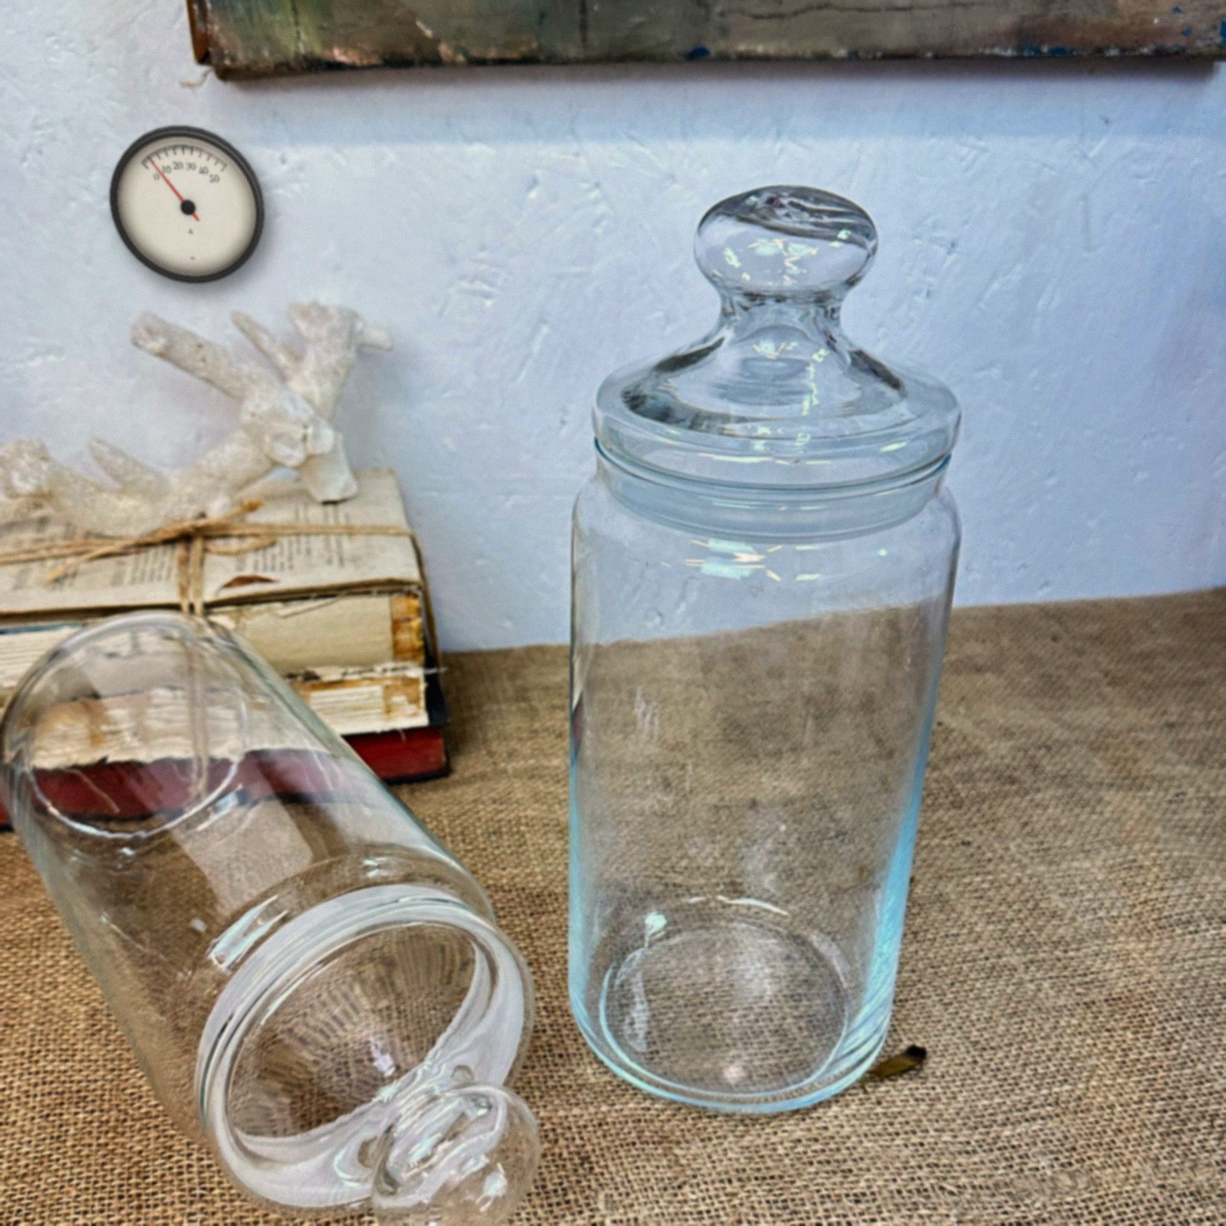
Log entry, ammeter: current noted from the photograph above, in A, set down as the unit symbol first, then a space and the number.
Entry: A 5
